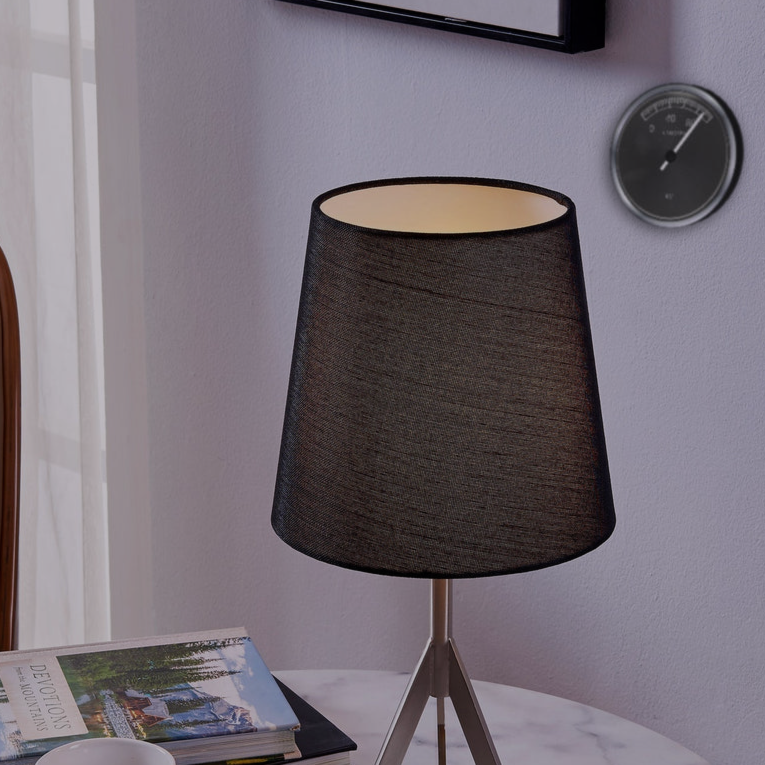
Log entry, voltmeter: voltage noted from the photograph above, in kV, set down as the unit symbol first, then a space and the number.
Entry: kV 90
